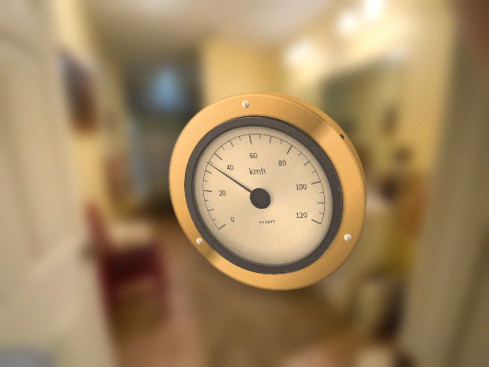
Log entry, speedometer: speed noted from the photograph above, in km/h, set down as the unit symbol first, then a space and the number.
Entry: km/h 35
